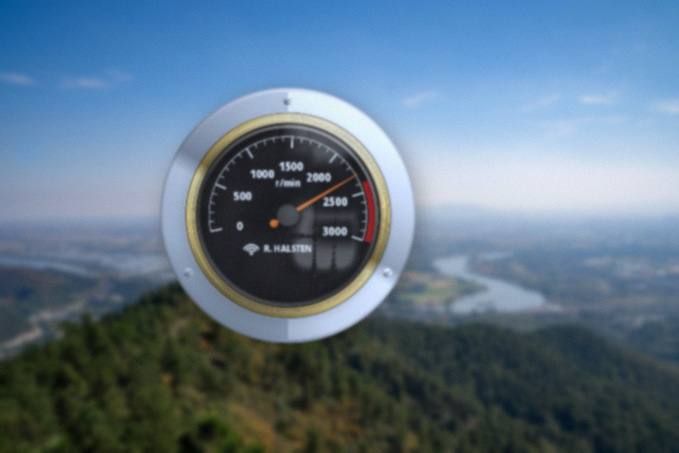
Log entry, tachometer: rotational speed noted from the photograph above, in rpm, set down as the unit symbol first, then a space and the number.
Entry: rpm 2300
